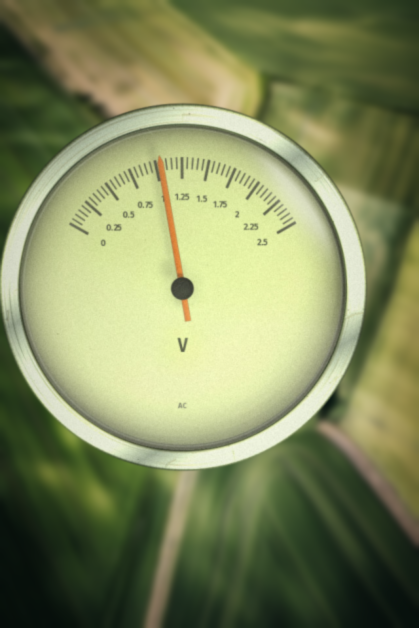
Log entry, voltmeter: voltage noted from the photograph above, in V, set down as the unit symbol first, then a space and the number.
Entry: V 1.05
